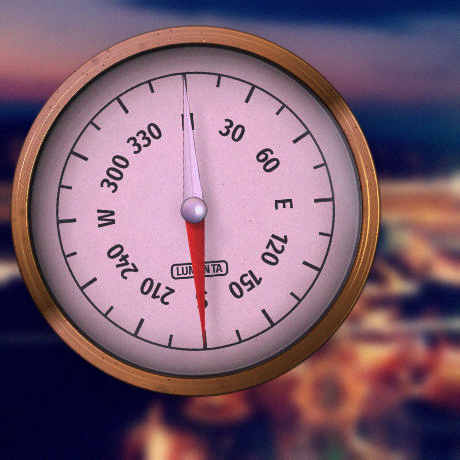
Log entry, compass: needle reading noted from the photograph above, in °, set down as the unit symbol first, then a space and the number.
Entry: ° 180
